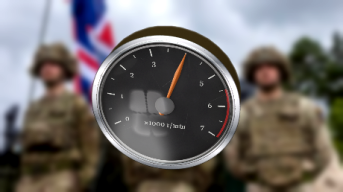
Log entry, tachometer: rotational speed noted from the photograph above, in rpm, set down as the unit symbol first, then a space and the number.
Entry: rpm 4000
